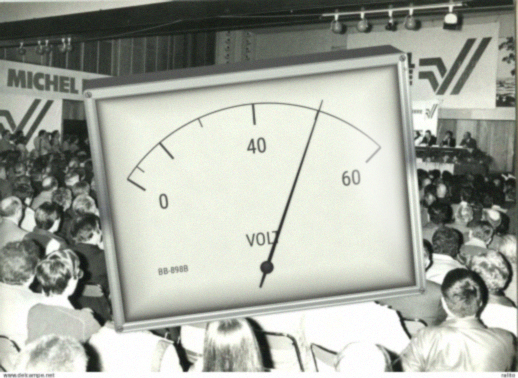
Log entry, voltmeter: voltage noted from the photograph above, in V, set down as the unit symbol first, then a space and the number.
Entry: V 50
